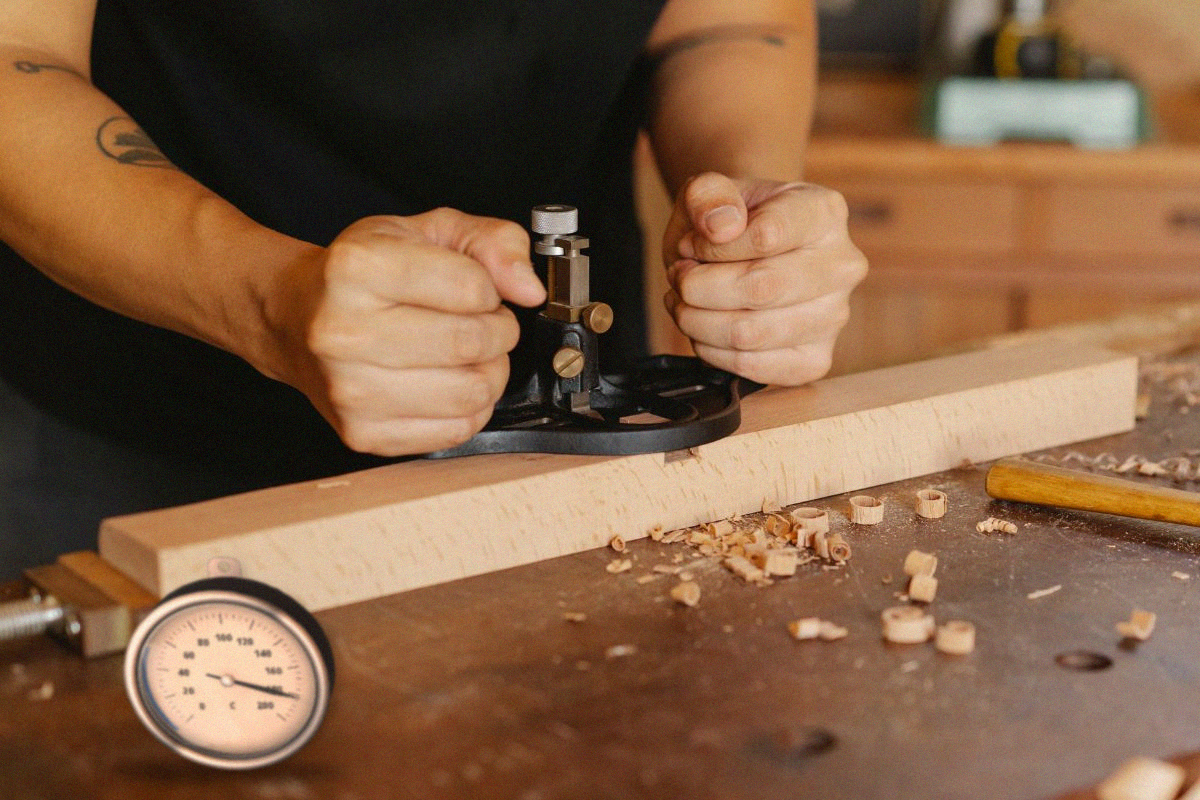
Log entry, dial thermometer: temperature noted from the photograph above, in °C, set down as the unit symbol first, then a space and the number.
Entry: °C 180
